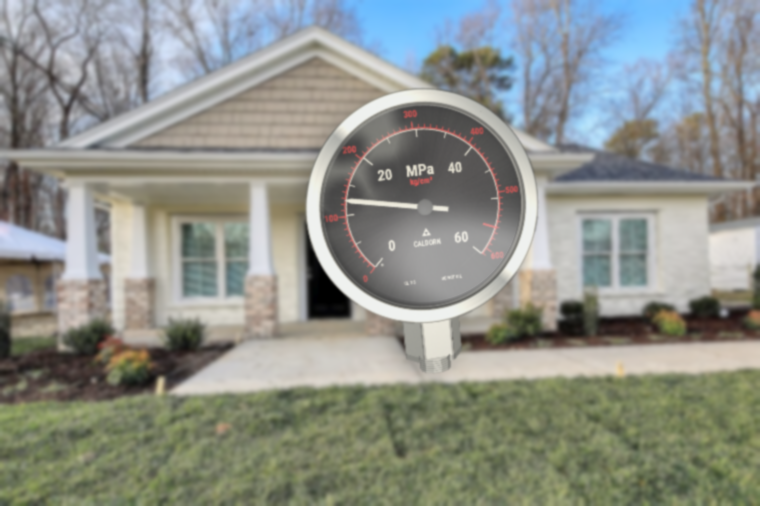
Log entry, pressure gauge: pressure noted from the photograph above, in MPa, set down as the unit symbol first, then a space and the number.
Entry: MPa 12.5
